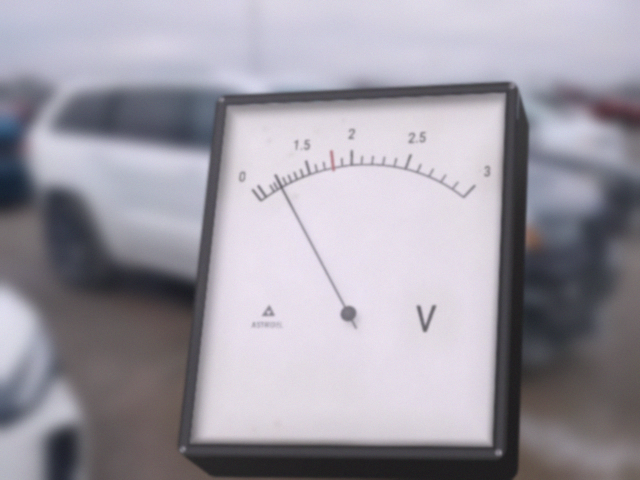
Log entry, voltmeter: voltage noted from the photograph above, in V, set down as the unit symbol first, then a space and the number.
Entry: V 1
